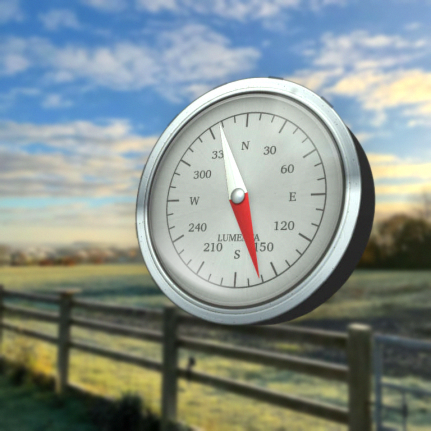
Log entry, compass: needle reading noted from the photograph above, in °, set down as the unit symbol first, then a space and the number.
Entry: ° 160
